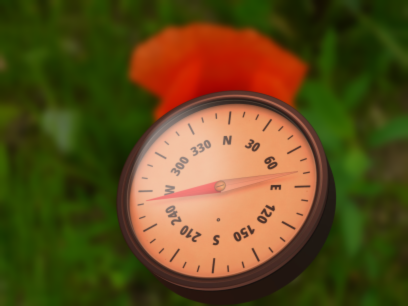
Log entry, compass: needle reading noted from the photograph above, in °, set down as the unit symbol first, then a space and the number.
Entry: ° 260
